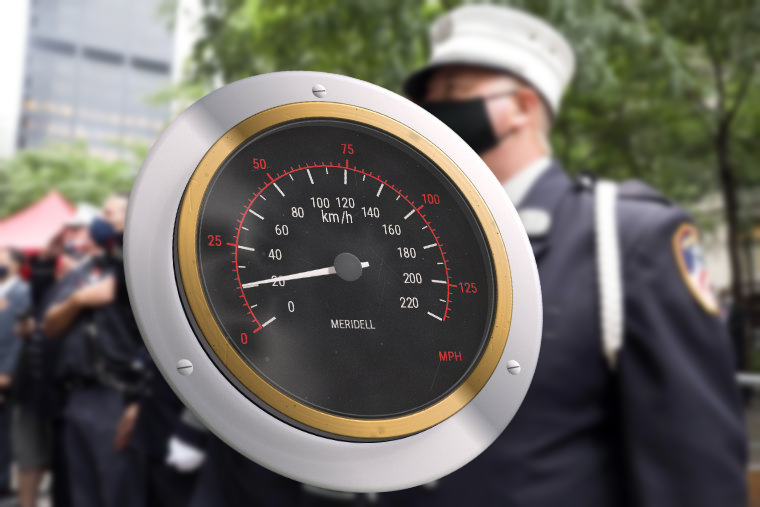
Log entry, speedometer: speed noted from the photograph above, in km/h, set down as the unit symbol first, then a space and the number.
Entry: km/h 20
